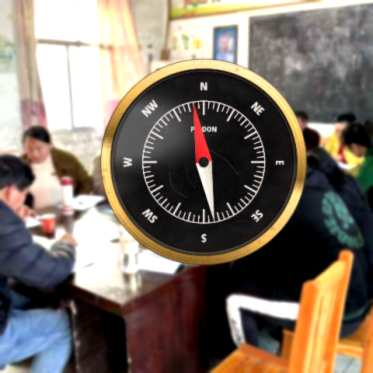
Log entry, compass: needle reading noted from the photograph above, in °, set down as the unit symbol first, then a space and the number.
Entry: ° 350
